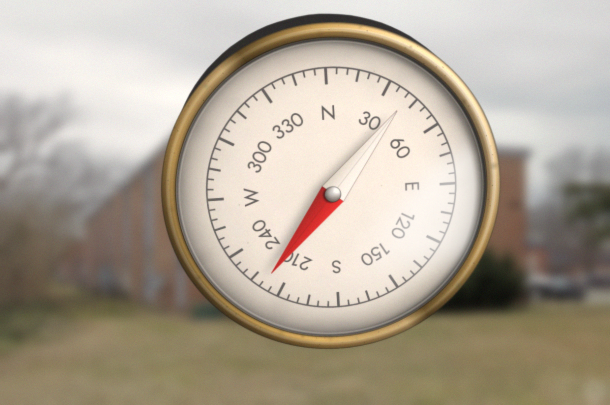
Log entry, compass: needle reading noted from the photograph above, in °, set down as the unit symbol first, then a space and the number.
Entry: ° 220
